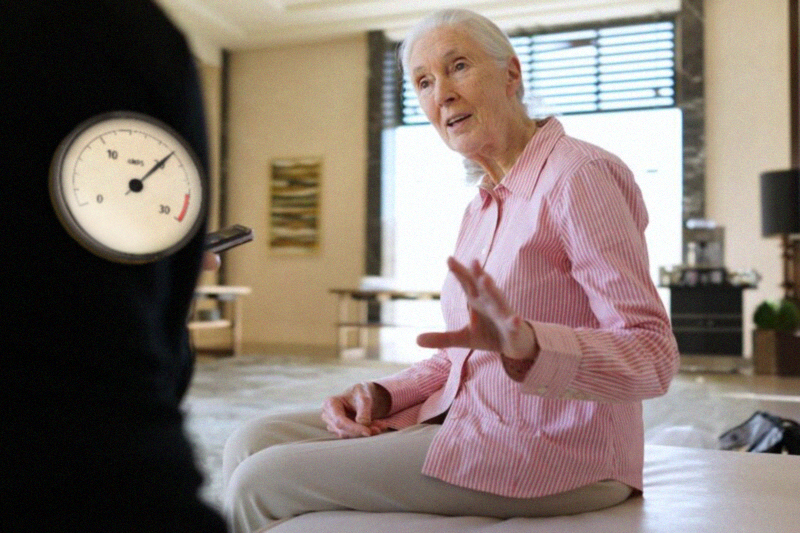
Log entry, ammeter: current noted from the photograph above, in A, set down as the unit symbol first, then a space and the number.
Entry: A 20
